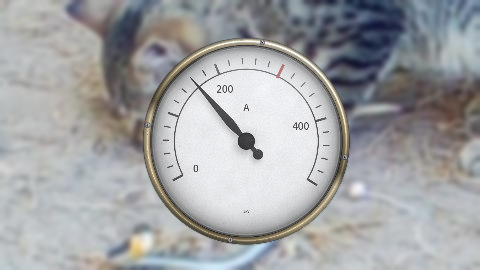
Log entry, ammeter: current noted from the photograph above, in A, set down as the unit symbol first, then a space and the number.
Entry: A 160
